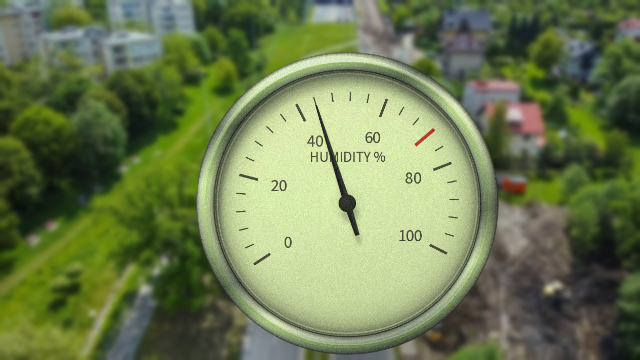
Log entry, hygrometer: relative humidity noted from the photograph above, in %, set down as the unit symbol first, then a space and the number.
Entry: % 44
